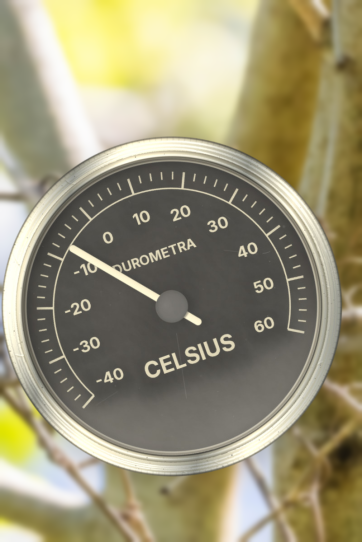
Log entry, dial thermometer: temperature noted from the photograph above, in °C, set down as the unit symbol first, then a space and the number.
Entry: °C -7
